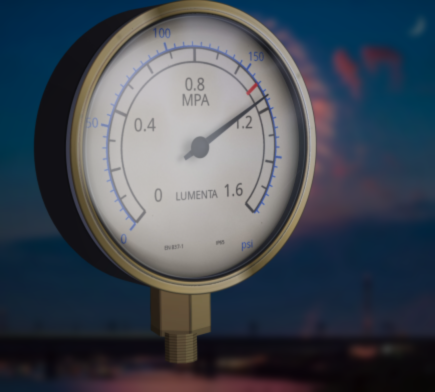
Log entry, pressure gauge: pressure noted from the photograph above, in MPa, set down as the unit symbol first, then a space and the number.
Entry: MPa 1.15
